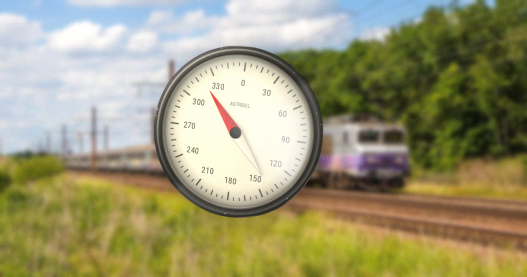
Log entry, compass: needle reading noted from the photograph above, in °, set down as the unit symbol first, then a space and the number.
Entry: ° 320
